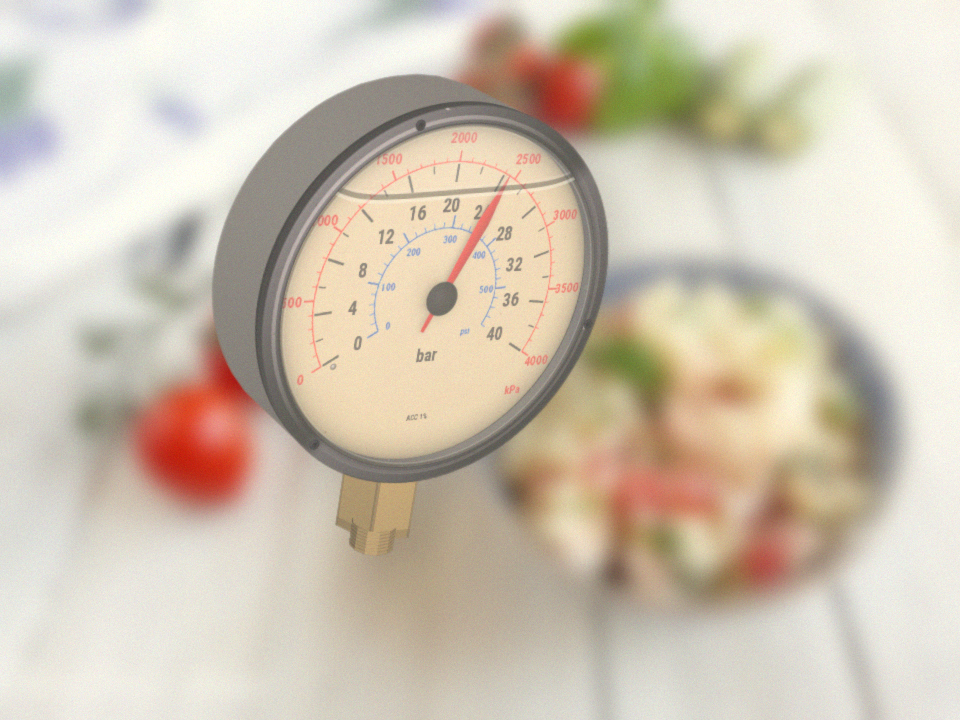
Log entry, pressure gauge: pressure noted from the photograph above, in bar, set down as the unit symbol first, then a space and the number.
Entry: bar 24
